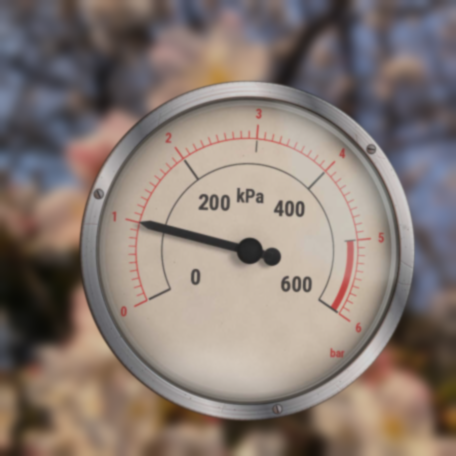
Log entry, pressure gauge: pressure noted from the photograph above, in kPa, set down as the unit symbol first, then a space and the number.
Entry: kPa 100
